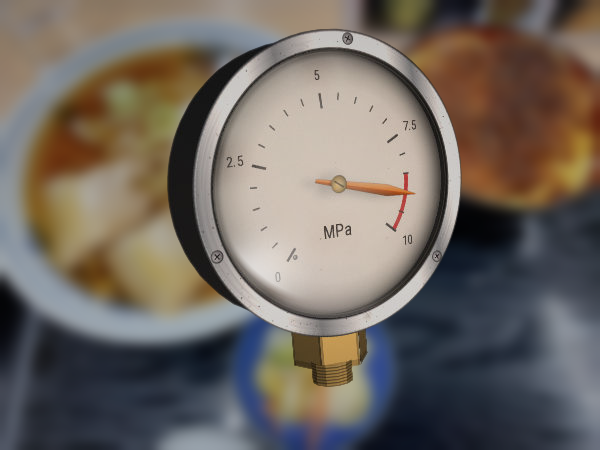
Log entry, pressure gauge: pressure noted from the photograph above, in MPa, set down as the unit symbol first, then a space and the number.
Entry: MPa 9
